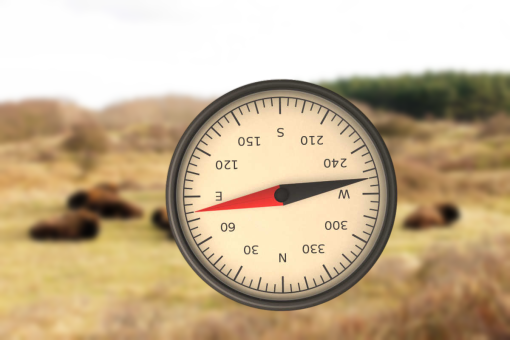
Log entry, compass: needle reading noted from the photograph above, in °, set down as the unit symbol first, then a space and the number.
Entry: ° 80
